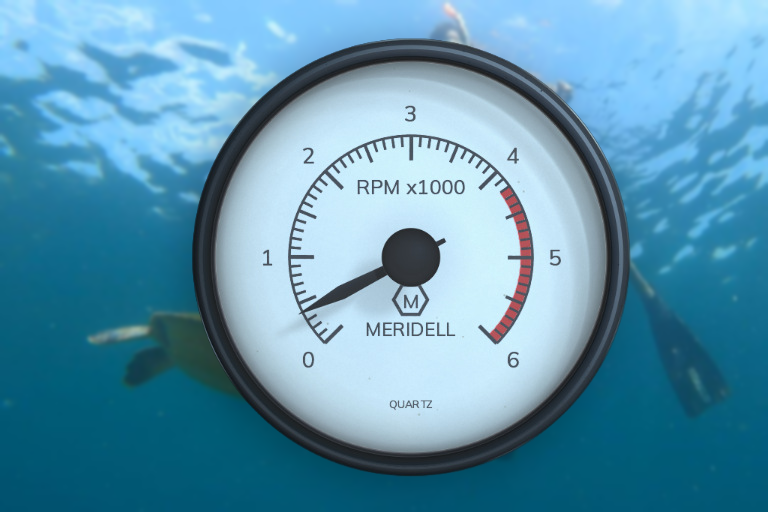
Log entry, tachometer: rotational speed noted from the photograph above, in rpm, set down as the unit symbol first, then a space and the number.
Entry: rpm 400
